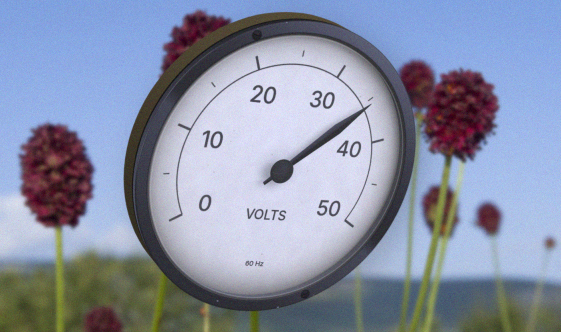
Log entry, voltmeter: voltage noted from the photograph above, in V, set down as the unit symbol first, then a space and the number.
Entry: V 35
